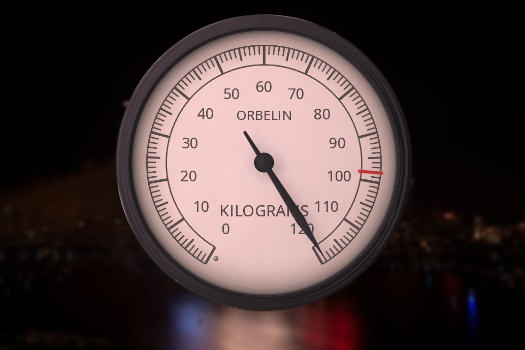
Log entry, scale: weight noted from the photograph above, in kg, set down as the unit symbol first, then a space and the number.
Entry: kg 119
